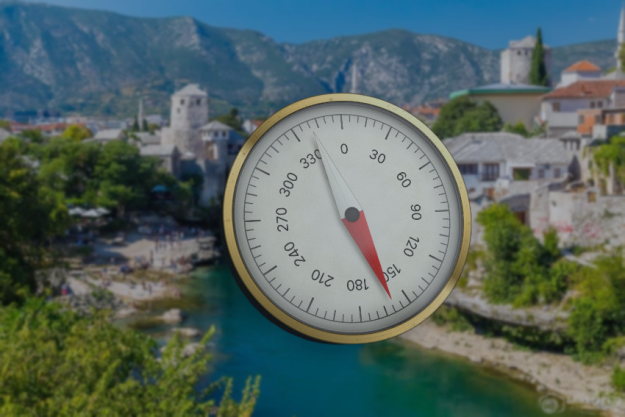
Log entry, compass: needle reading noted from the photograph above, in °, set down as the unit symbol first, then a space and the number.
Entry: ° 160
